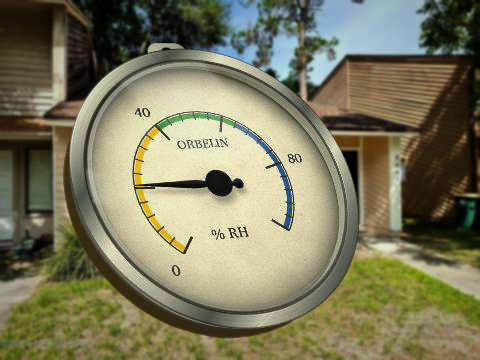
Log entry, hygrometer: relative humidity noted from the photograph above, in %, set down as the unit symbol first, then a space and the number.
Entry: % 20
